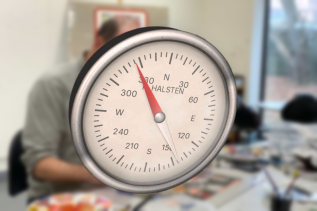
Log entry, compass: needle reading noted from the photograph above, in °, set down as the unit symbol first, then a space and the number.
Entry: ° 325
